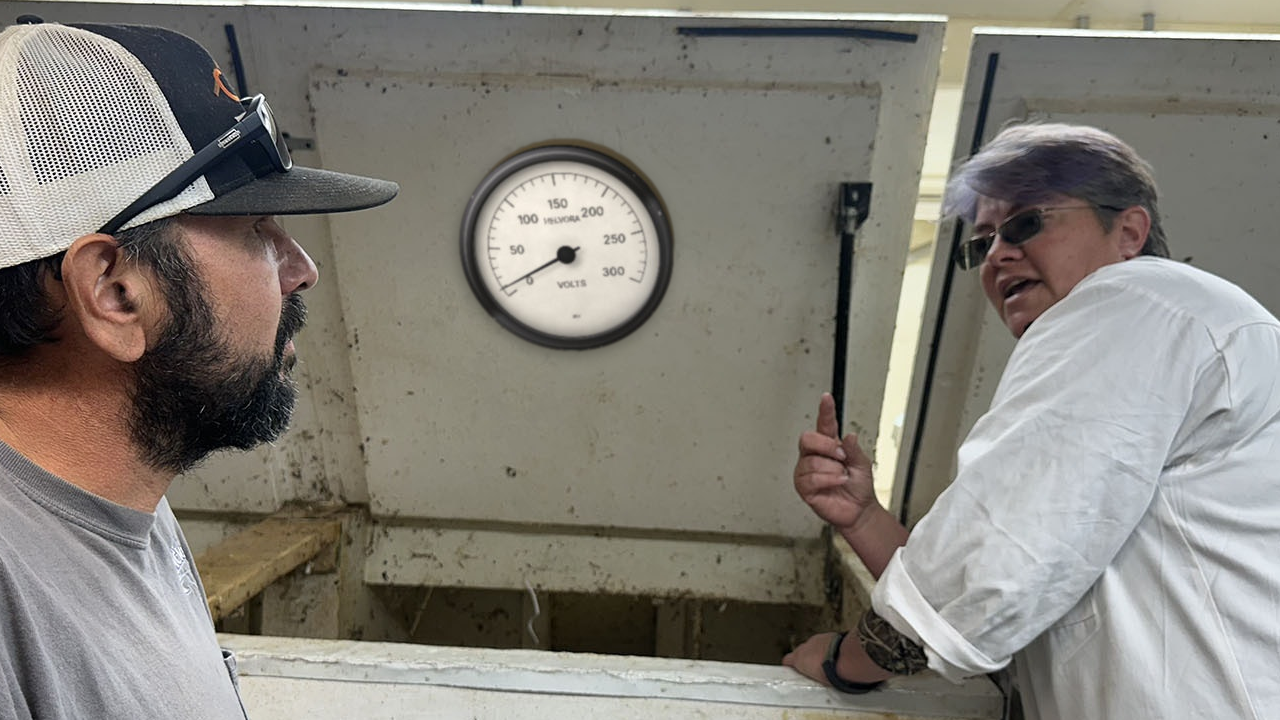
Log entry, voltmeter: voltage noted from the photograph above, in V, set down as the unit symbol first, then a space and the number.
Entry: V 10
